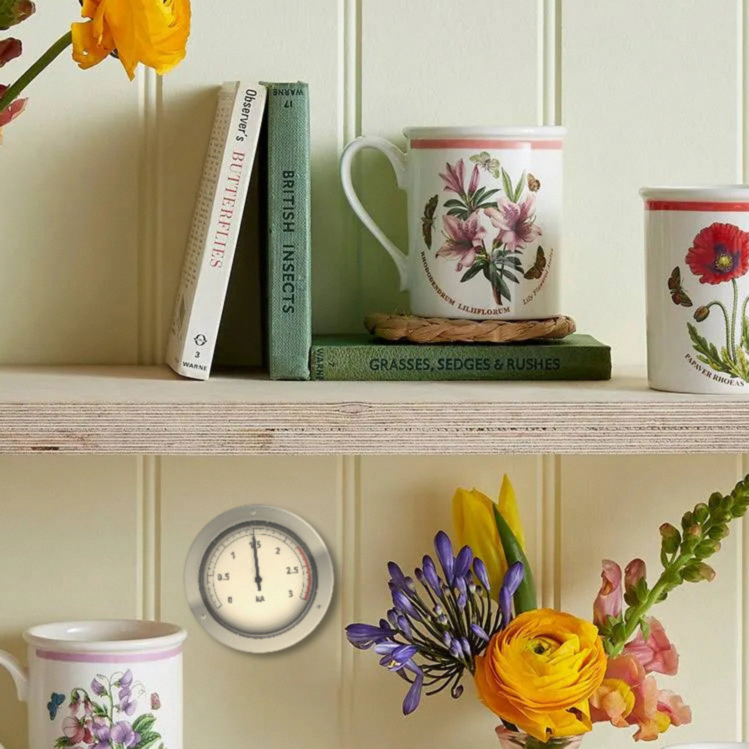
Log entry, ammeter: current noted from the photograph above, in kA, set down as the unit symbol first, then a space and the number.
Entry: kA 1.5
